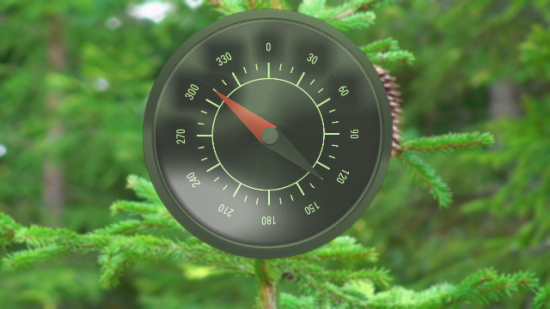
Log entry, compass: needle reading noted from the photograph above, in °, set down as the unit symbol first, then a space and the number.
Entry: ° 310
